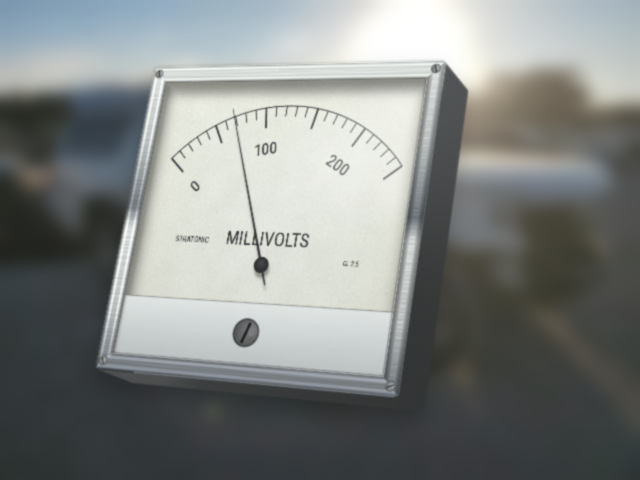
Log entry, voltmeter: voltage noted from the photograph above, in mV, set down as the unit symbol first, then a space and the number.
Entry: mV 70
